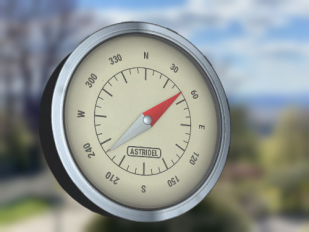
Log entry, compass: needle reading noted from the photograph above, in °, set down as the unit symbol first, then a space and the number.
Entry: ° 50
